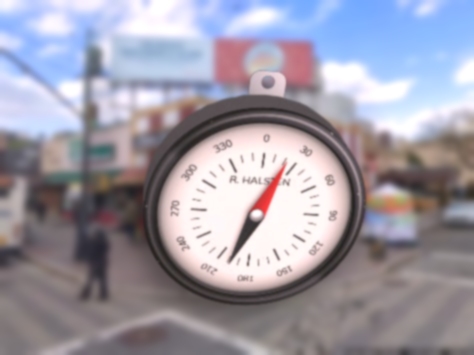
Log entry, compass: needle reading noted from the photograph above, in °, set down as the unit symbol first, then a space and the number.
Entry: ° 20
